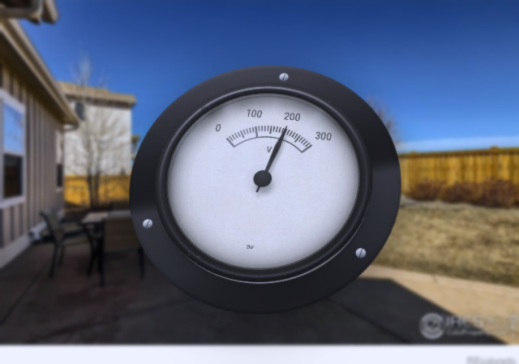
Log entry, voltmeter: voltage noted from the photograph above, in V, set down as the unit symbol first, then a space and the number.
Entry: V 200
